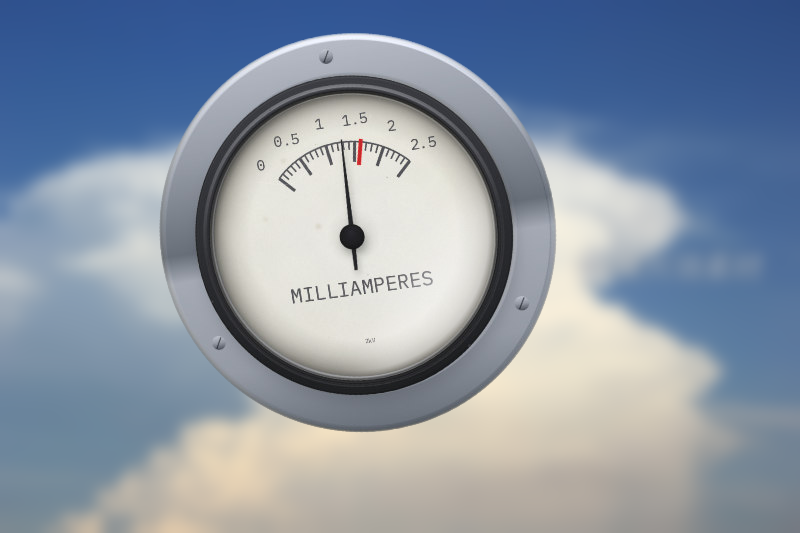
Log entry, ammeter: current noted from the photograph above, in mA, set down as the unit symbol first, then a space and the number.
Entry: mA 1.3
